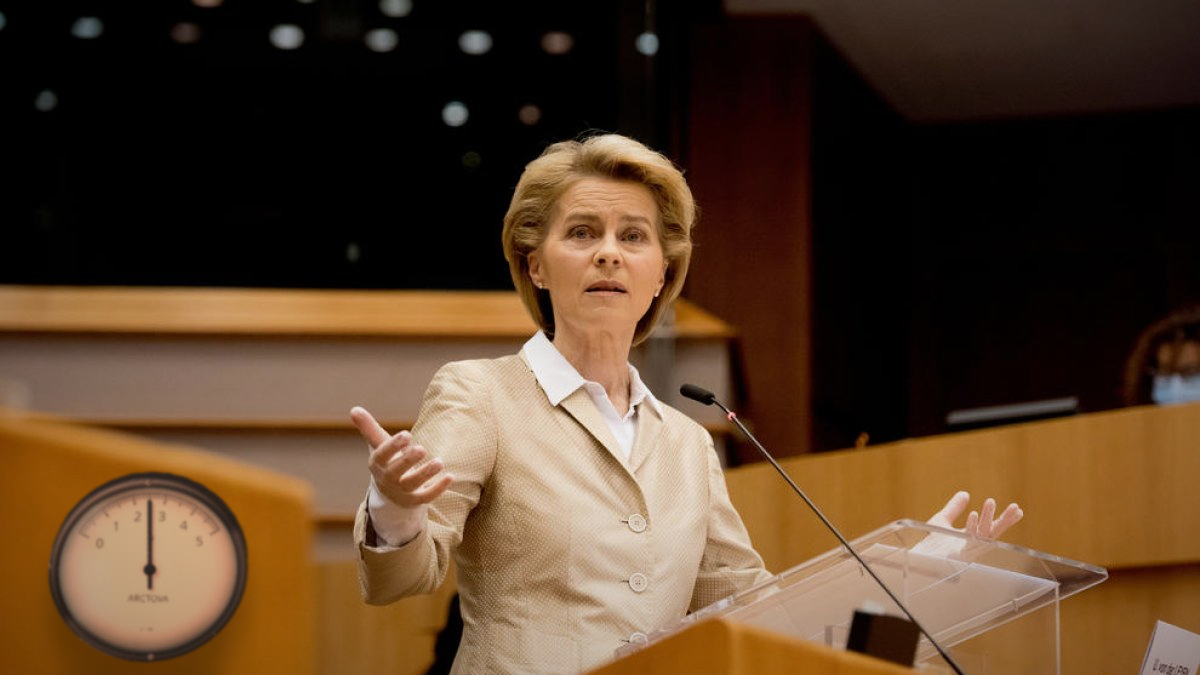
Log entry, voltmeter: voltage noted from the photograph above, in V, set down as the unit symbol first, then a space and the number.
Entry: V 2.5
